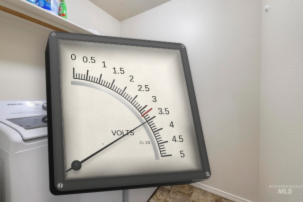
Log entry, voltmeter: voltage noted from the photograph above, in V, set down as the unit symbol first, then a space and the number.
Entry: V 3.5
